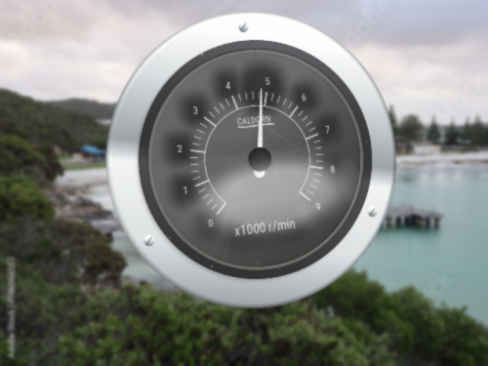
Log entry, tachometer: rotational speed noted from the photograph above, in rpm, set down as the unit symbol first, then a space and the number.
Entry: rpm 4800
